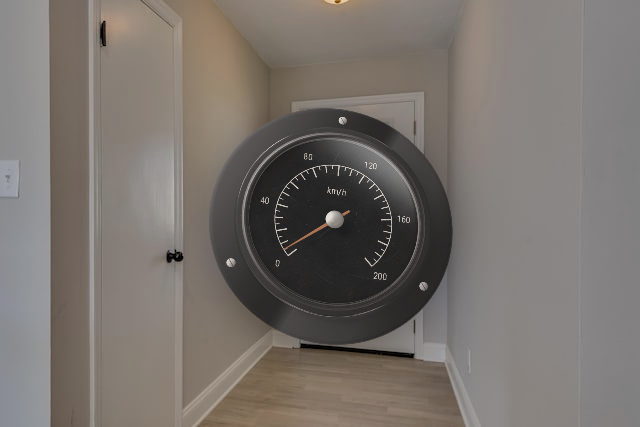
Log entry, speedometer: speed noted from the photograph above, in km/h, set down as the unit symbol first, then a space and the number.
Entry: km/h 5
